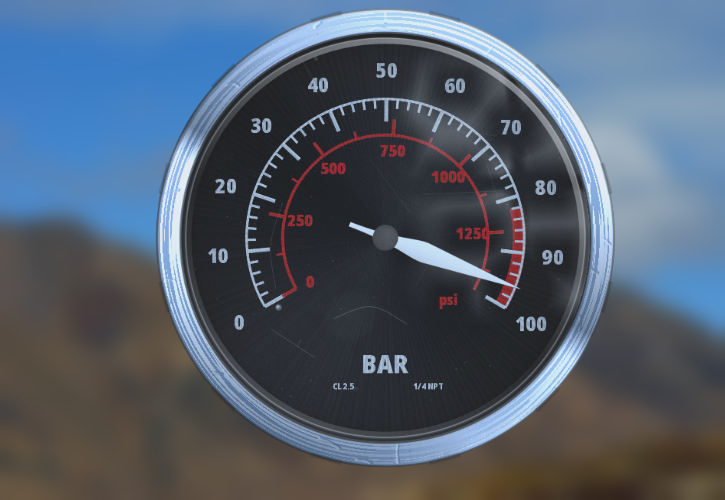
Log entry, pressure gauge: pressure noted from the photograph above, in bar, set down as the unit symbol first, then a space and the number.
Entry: bar 96
